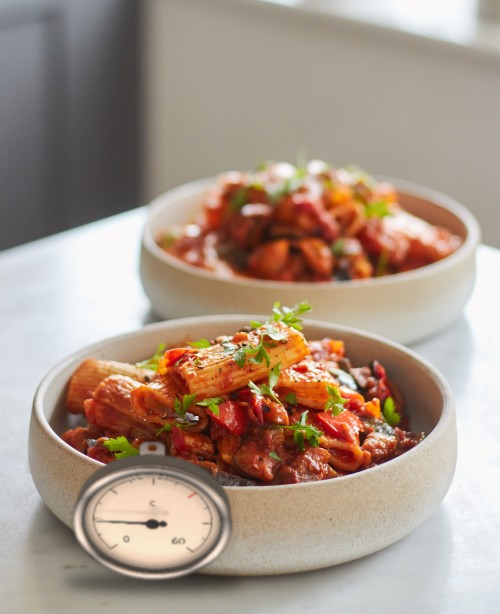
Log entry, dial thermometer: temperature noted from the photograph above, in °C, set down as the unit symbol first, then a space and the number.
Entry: °C 10
